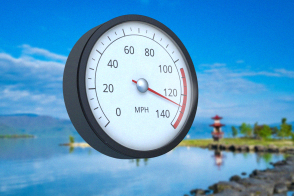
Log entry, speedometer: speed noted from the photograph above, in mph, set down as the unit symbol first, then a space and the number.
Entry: mph 127.5
